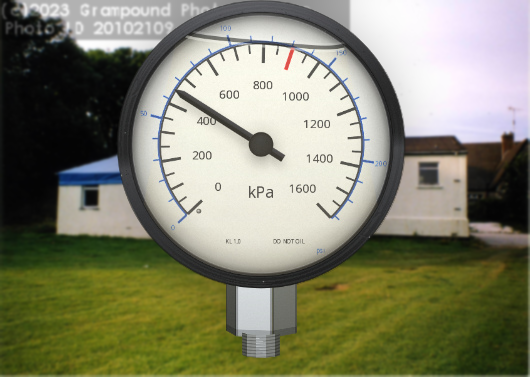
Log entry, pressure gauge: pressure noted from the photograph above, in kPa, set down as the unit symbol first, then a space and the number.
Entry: kPa 450
